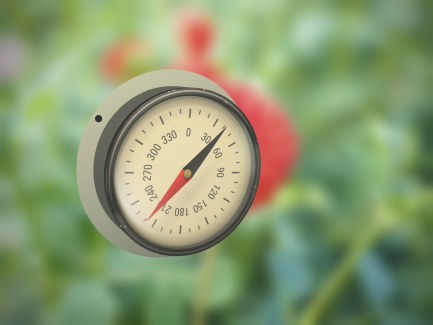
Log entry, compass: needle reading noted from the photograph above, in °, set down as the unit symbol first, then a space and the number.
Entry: ° 220
